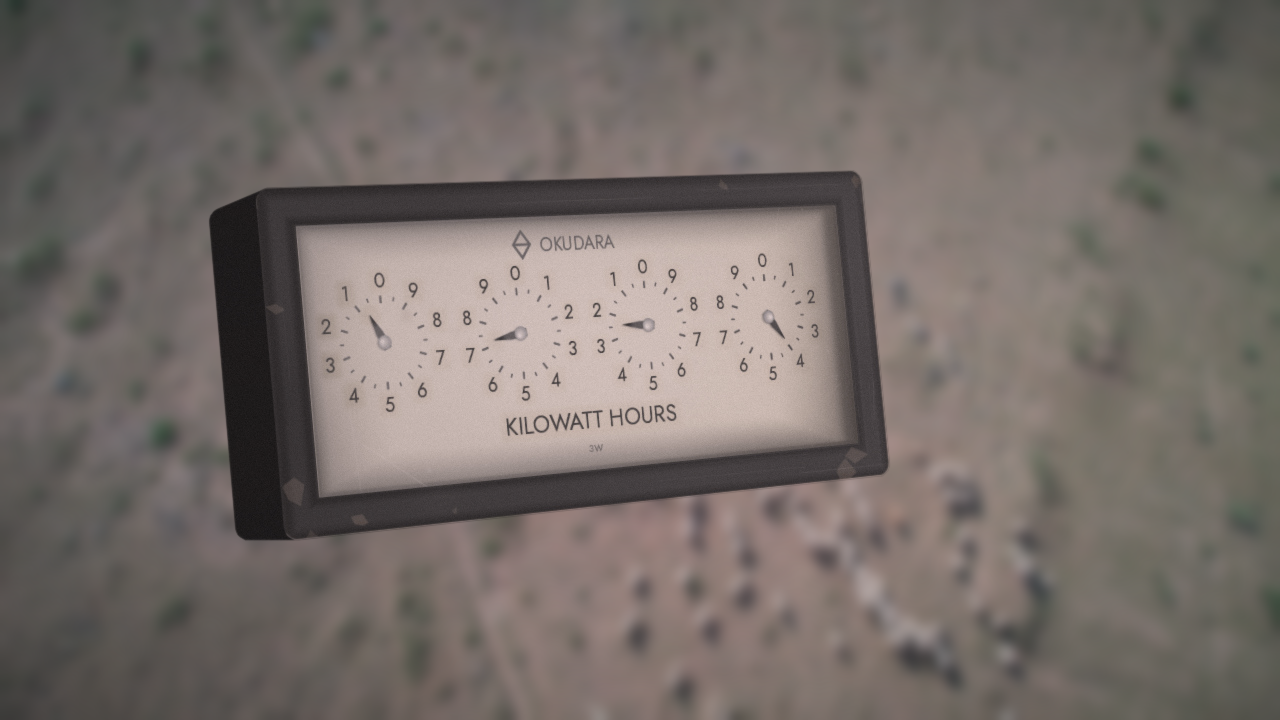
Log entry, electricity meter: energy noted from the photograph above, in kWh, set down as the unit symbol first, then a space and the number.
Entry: kWh 724
